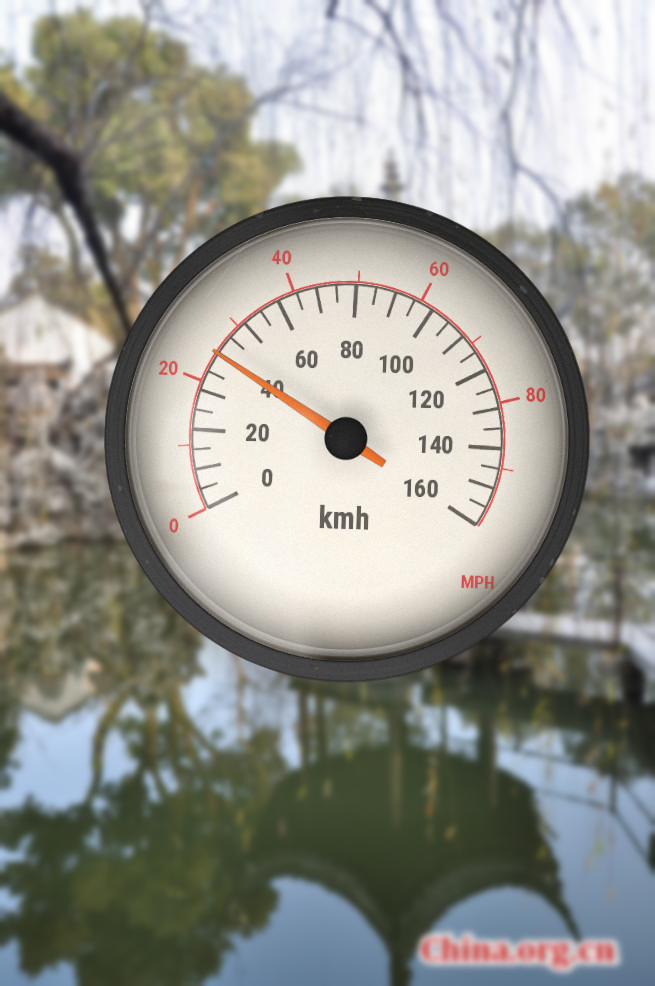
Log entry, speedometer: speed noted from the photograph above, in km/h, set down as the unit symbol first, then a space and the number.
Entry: km/h 40
